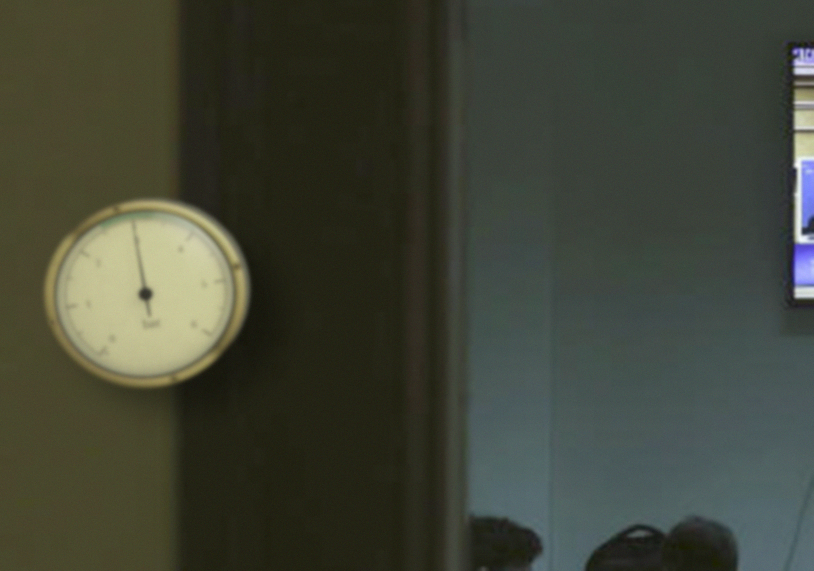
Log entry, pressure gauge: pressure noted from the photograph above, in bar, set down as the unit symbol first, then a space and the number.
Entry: bar 3
